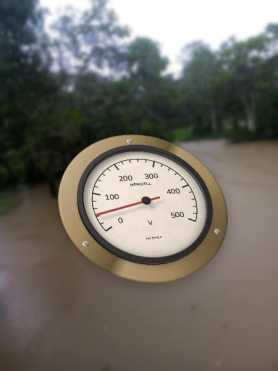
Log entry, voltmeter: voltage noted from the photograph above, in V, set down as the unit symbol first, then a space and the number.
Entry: V 40
